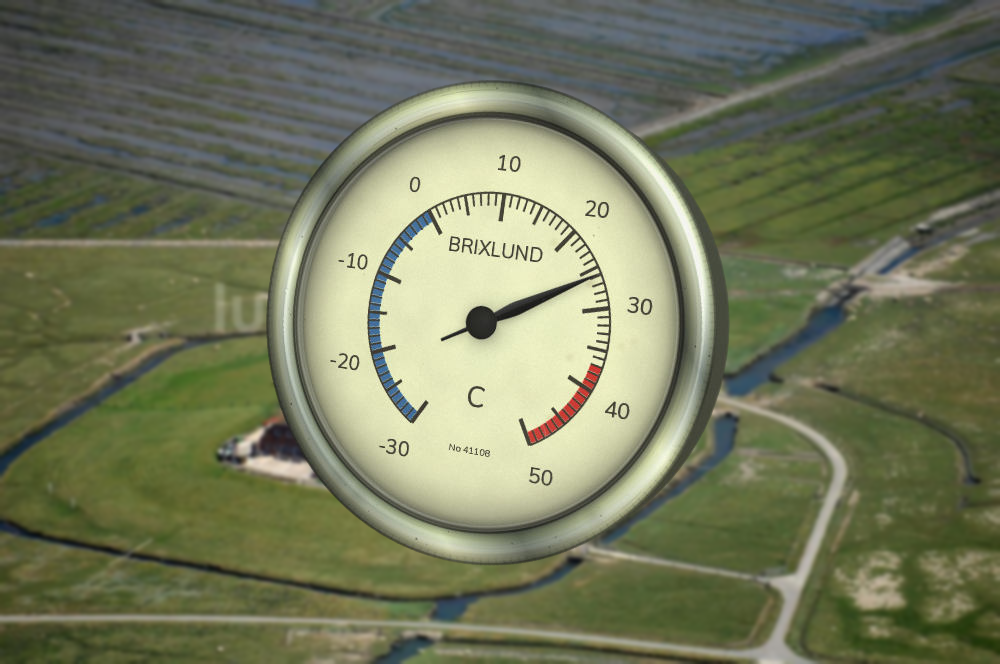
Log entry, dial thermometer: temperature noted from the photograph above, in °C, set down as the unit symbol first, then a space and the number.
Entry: °C 26
